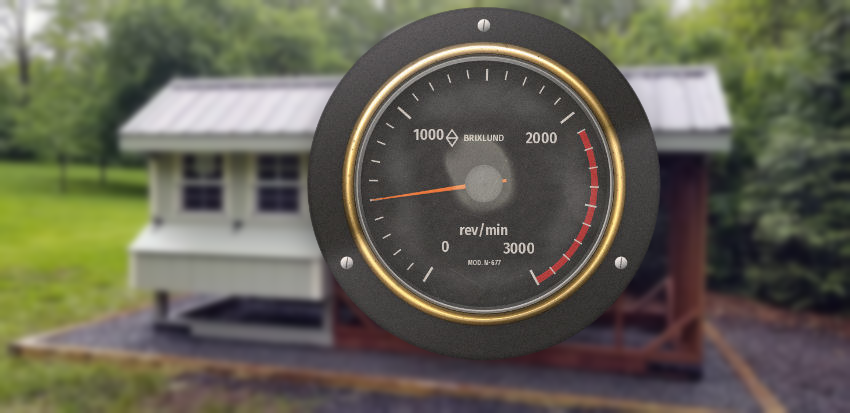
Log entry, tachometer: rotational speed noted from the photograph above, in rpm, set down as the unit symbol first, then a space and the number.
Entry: rpm 500
